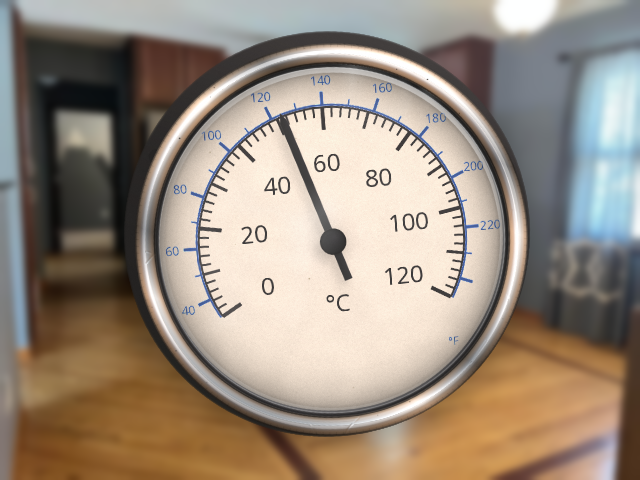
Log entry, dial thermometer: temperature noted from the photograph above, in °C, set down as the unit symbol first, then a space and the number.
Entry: °C 51
